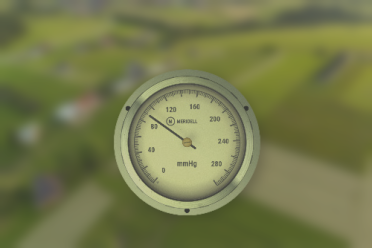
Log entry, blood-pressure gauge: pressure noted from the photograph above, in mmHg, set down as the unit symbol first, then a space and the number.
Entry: mmHg 90
